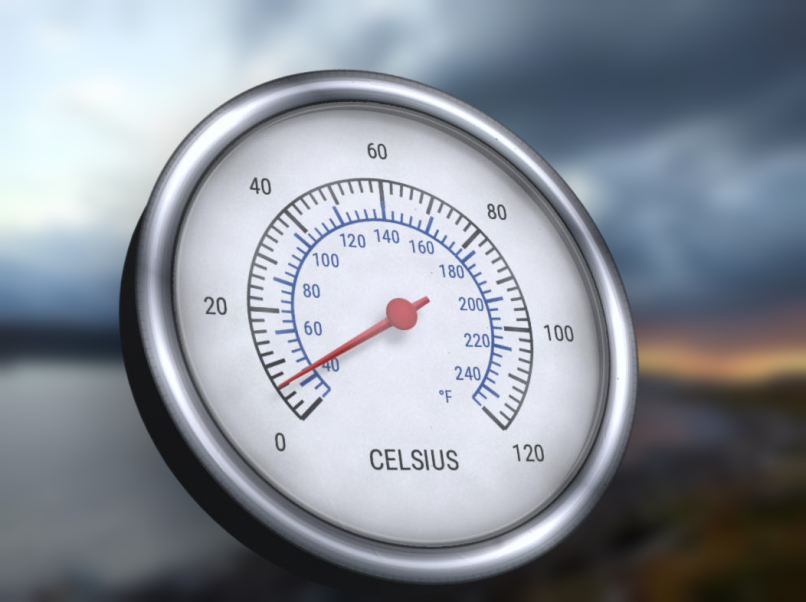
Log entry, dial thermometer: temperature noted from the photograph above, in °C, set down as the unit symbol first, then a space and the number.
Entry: °C 6
